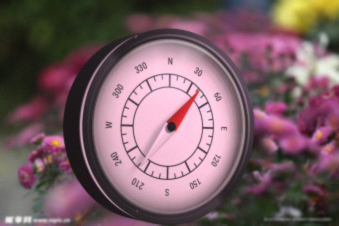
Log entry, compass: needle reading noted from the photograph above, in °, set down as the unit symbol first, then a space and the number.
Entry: ° 40
